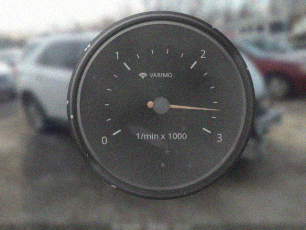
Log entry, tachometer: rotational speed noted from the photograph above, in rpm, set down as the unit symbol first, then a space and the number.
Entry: rpm 2700
